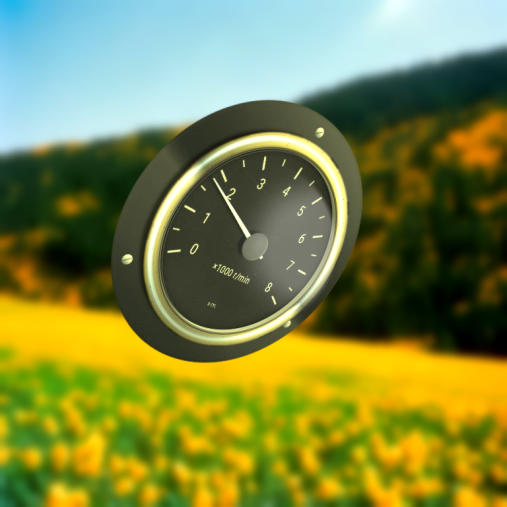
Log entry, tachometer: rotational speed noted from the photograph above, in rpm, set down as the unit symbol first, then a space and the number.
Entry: rpm 1750
